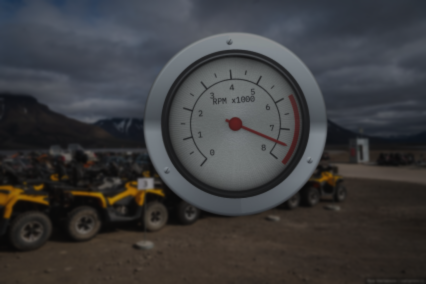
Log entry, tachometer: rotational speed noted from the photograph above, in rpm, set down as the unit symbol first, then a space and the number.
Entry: rpm 7500
